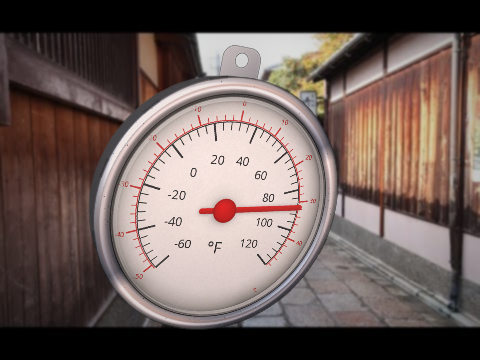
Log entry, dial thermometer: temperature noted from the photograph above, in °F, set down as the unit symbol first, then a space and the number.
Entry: °F 88
